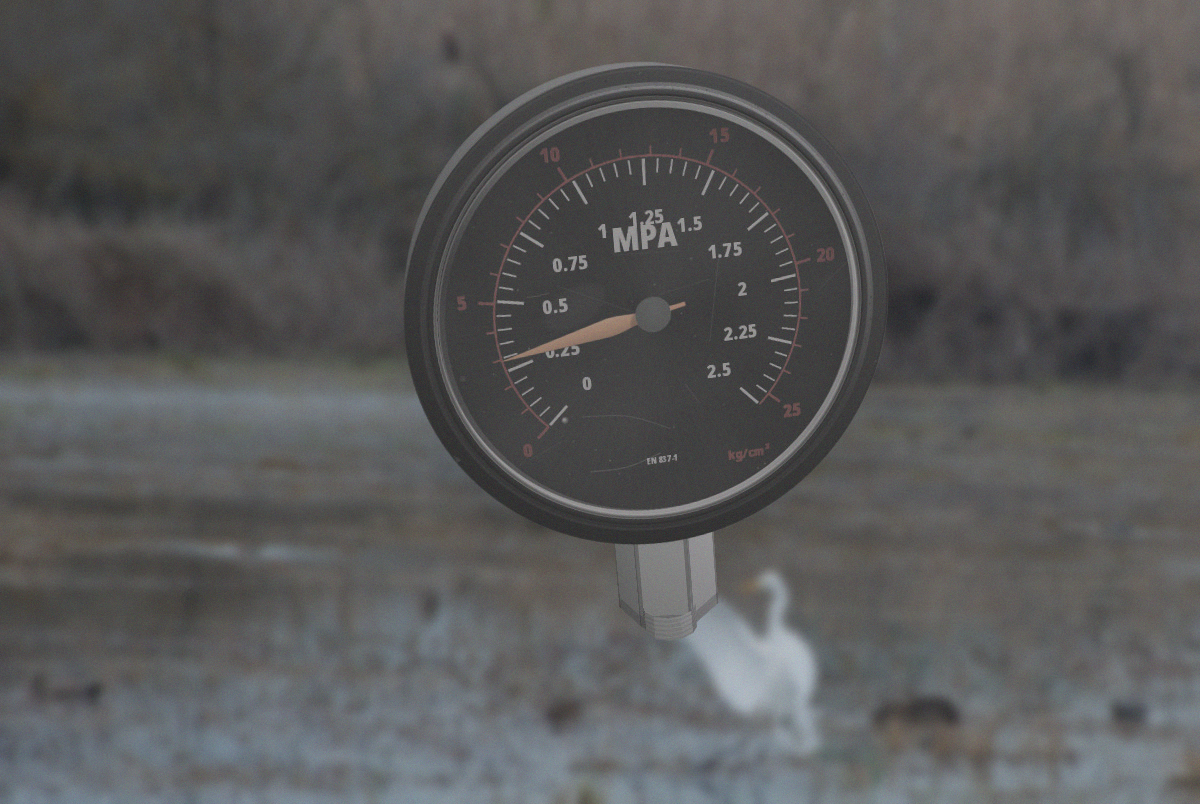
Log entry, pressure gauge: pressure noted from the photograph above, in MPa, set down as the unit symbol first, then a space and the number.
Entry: MPa 0.3
